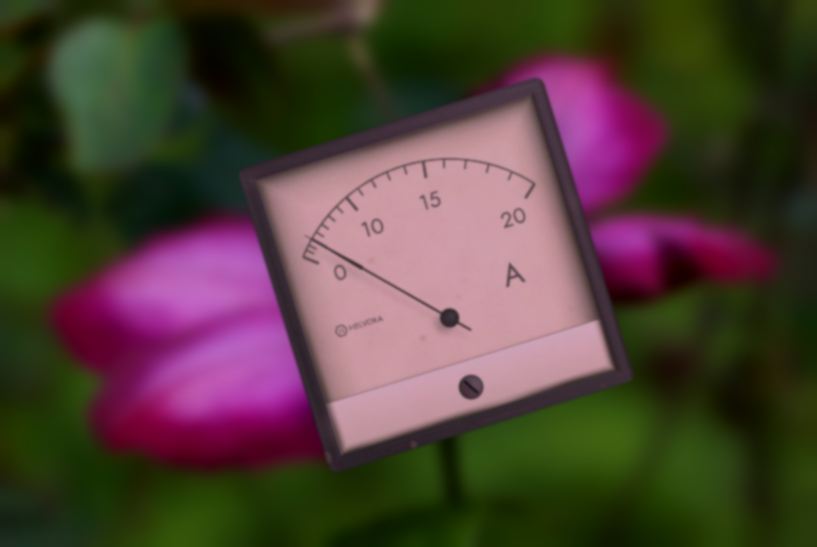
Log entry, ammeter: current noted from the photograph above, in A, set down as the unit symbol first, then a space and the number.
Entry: A 5
